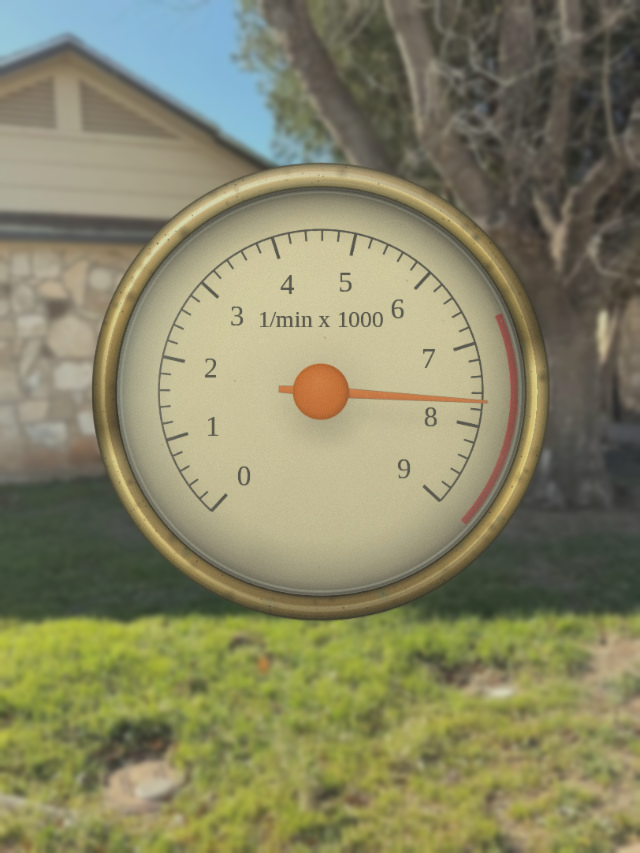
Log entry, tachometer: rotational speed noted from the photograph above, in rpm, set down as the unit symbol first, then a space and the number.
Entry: rpm 7700
